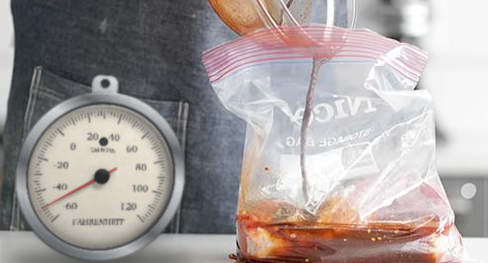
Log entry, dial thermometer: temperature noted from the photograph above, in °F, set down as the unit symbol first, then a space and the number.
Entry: °F -50
